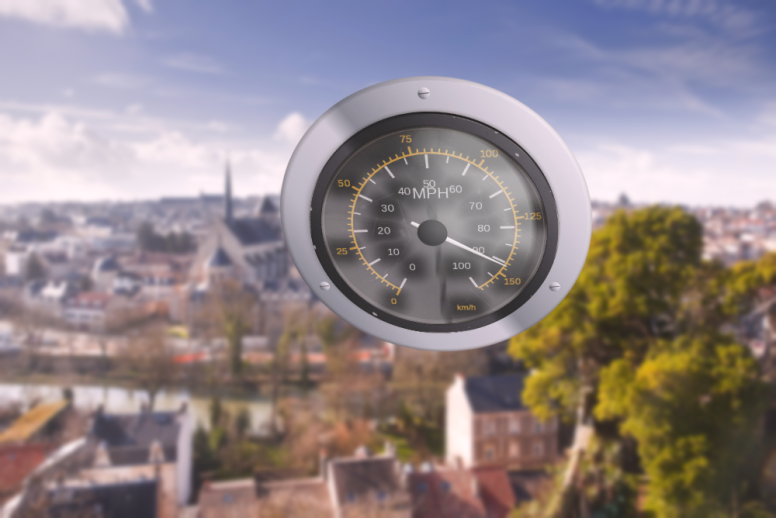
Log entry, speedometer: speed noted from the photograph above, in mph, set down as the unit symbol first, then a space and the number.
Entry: mph 90
